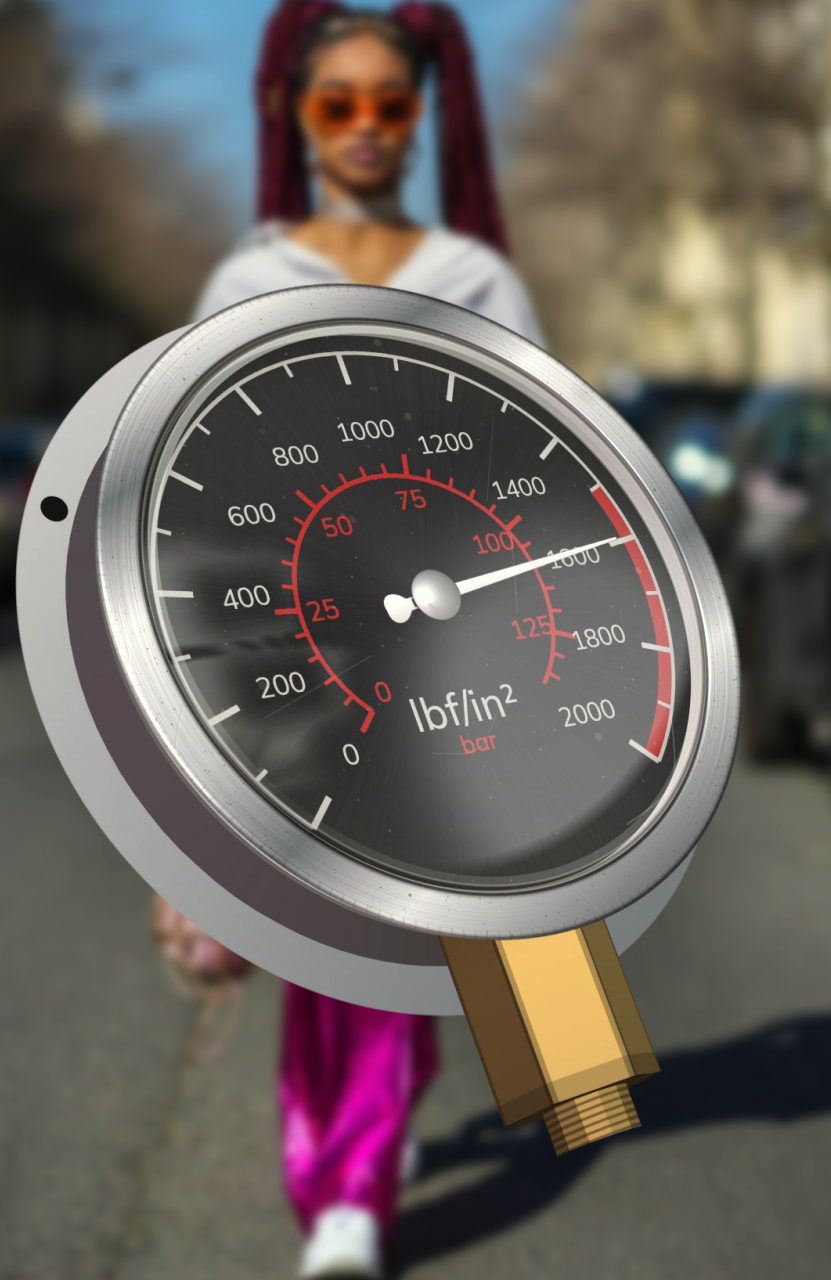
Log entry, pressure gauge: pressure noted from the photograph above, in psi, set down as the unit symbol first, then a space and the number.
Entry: psi 1600
